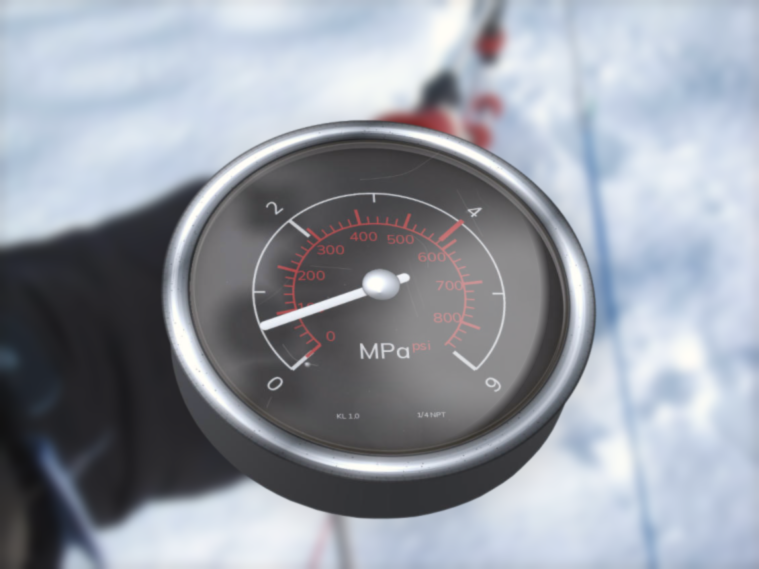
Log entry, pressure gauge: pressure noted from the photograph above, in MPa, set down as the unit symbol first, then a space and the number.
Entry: MPa 0.5
